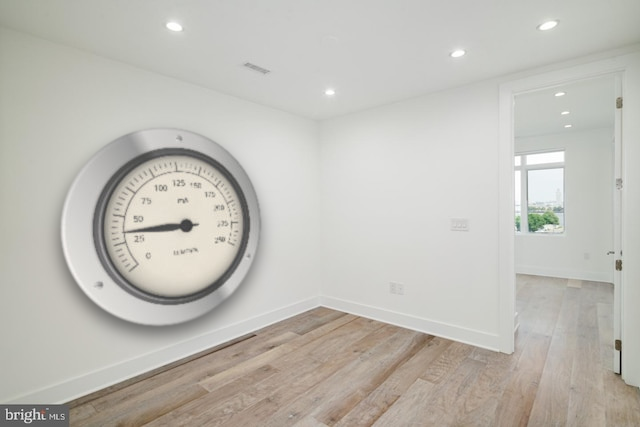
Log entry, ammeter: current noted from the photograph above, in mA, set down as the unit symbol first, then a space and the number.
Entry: mA 35
